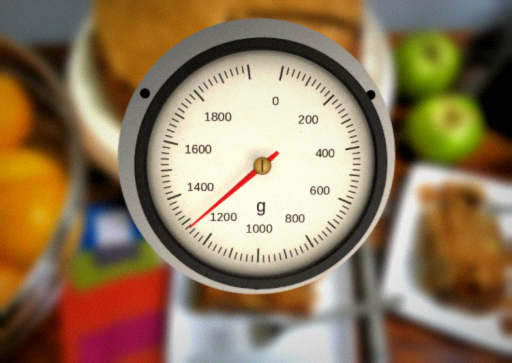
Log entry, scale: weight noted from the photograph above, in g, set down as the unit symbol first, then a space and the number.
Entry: g 1280
